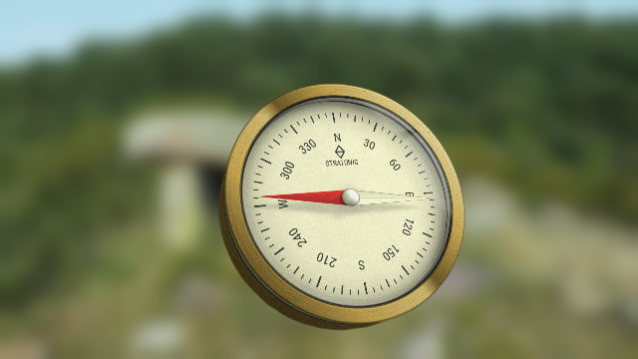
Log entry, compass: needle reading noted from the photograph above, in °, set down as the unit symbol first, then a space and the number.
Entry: ° 275
